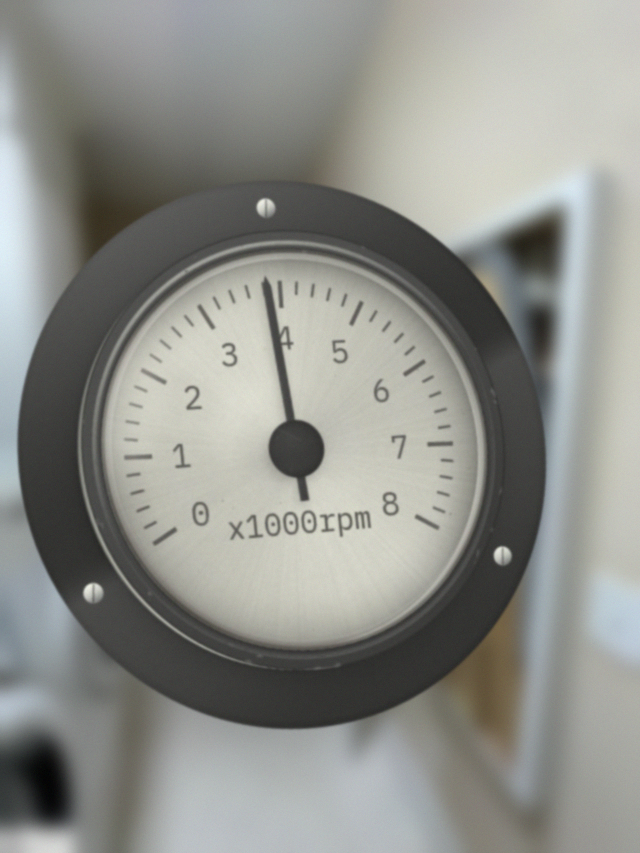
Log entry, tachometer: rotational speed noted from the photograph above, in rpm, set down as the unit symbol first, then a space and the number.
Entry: rpm 3800
